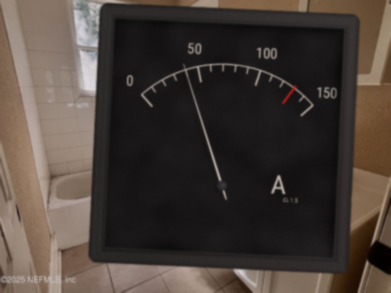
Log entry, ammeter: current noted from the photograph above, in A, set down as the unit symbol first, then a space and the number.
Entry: A 40
